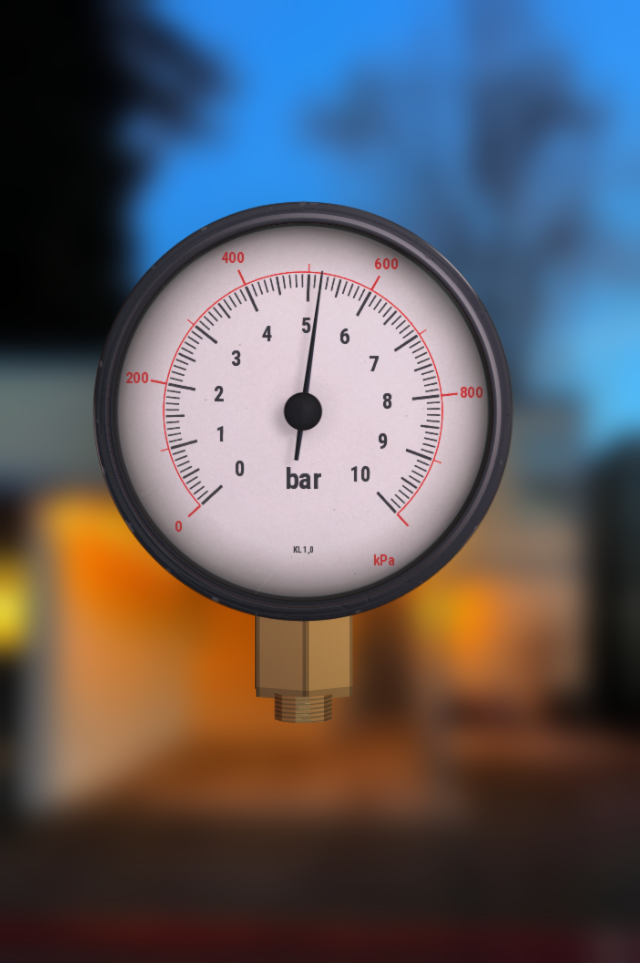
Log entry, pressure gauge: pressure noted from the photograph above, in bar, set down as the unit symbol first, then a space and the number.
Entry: bar 5.2
